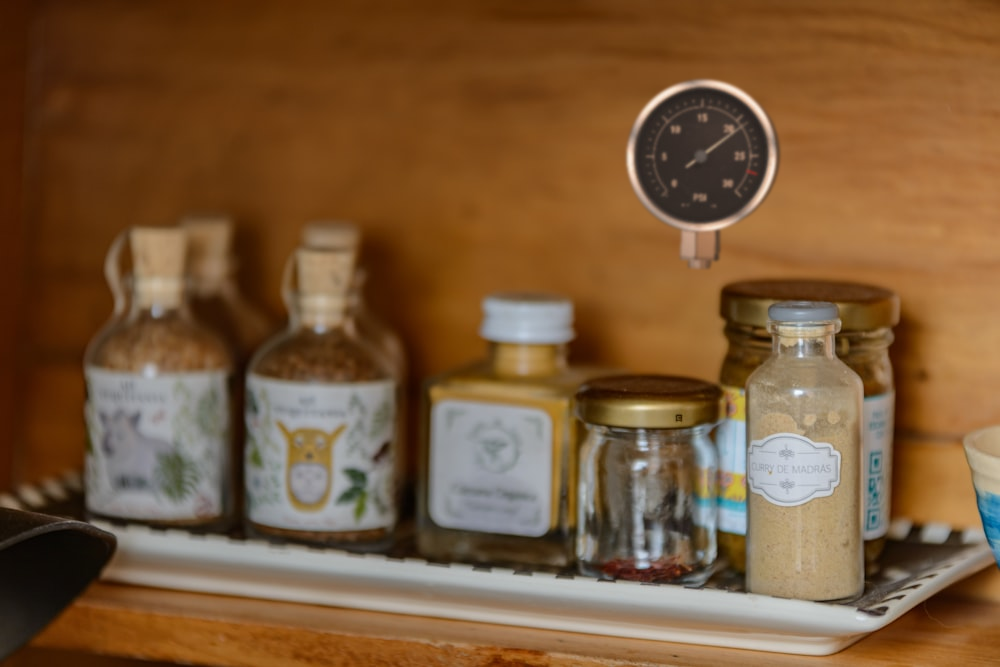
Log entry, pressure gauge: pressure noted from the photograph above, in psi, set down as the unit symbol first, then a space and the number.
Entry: psi 21
